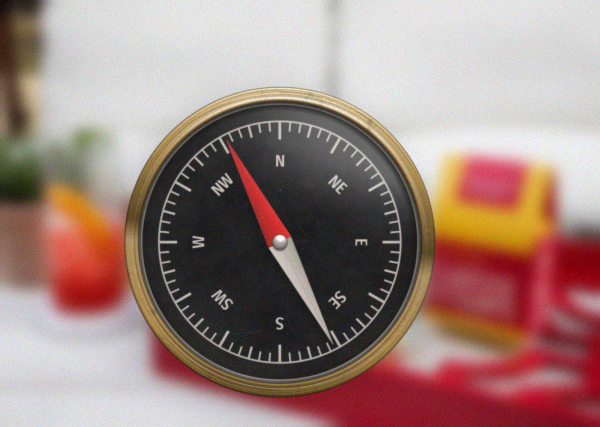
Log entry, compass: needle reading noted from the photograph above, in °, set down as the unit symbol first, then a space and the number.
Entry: ° 332.5
